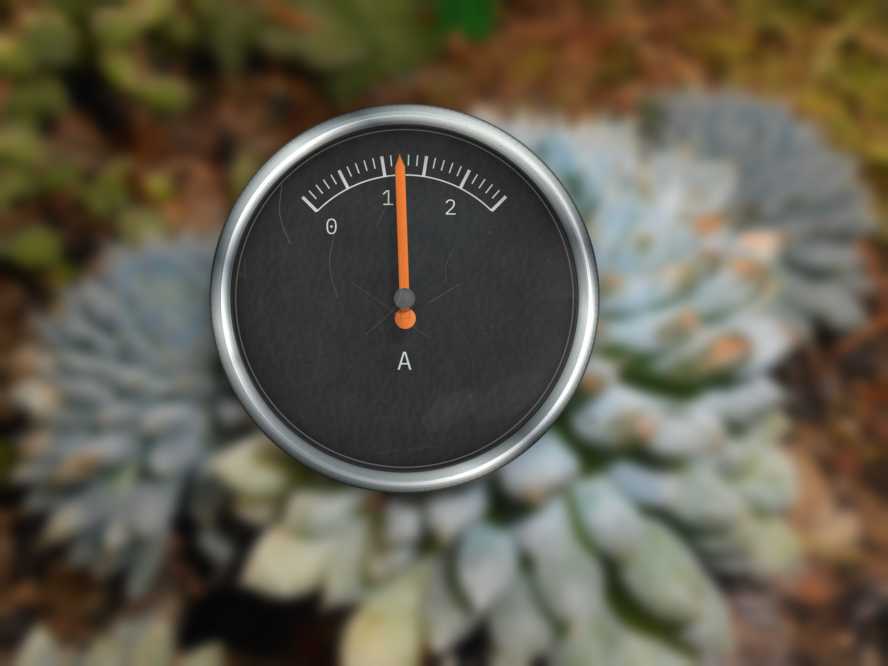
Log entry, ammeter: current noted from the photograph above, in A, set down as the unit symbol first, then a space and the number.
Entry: A 1.2
